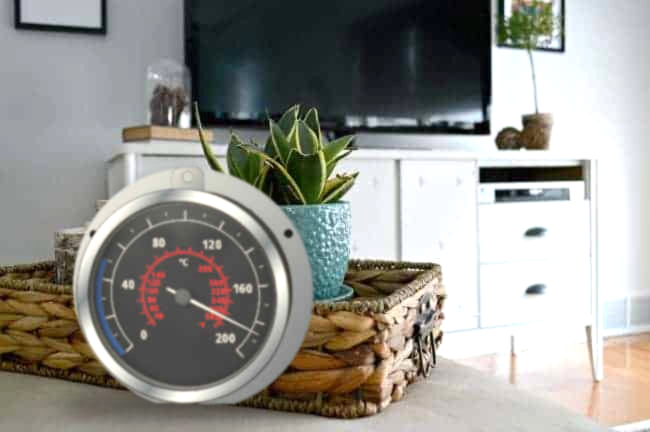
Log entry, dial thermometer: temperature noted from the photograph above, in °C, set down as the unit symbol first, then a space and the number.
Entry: °C 185
